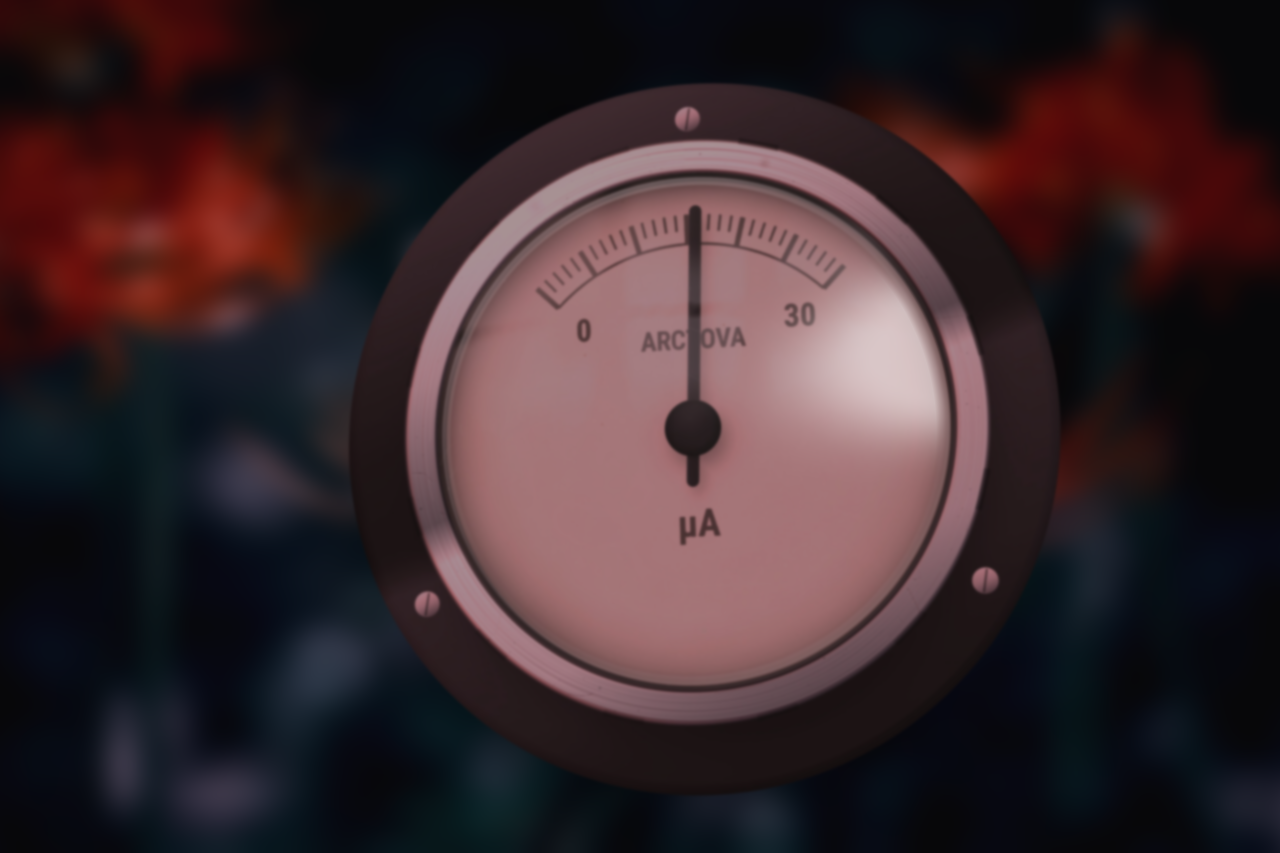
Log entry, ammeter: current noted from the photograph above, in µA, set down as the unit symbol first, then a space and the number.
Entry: µA 16
